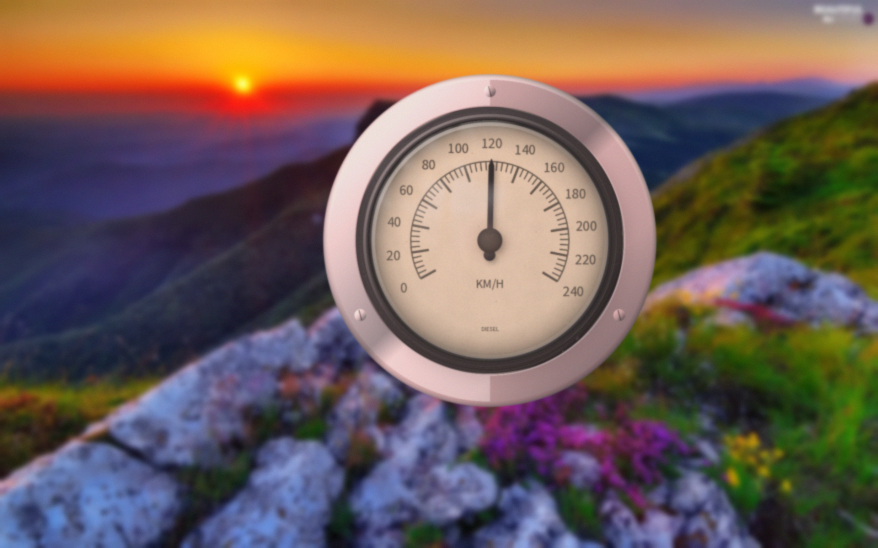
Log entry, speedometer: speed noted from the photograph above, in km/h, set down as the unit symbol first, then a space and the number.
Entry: km/h 120
